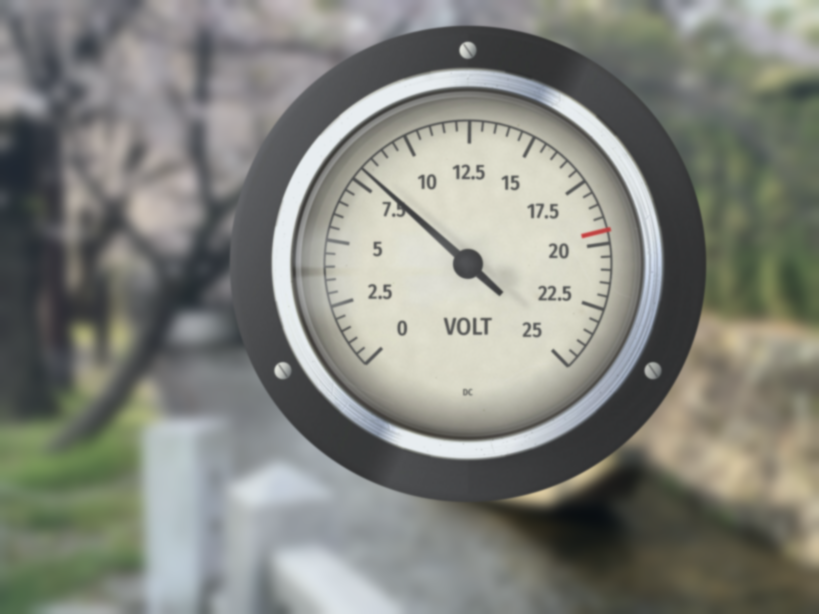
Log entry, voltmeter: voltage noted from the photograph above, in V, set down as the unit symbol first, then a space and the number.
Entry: V 8
